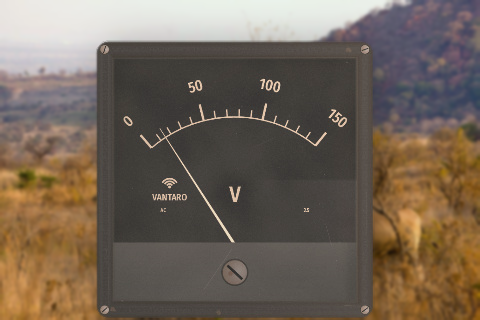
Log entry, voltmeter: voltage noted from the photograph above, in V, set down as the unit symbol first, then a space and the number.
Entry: V 15
